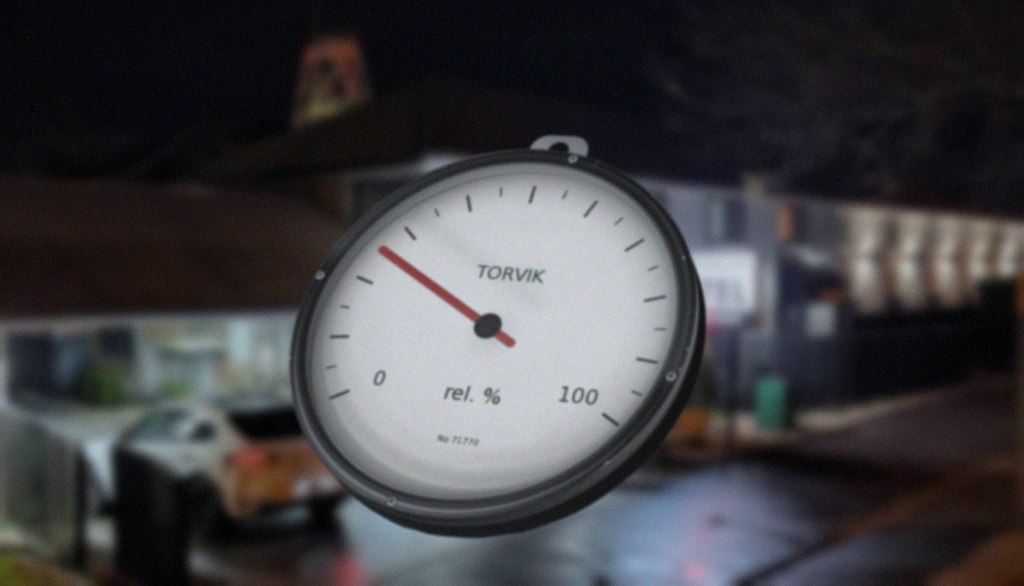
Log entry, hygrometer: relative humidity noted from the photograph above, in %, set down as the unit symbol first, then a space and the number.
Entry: % 25
